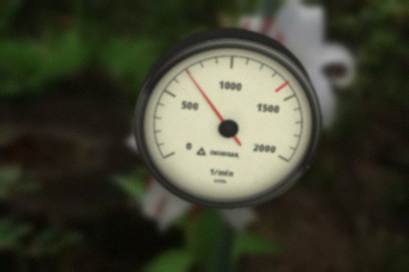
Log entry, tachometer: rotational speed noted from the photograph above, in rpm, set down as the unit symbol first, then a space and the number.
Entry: rpm 700
